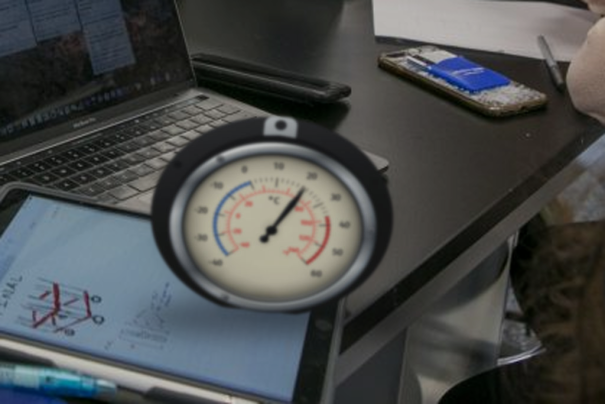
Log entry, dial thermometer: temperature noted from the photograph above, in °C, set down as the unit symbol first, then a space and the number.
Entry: °C 20
